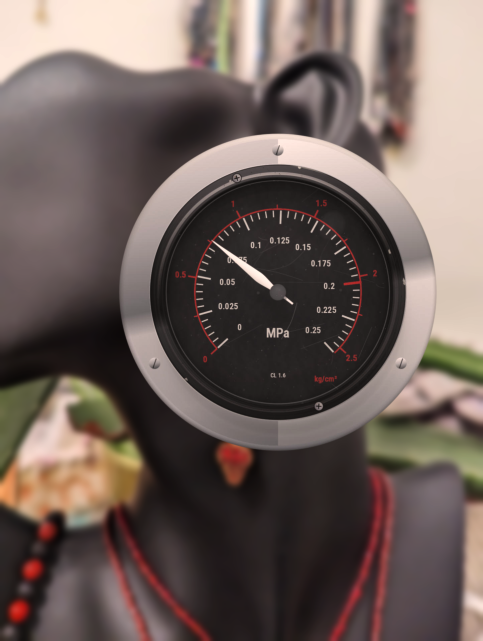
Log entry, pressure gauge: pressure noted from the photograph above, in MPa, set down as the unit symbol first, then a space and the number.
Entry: MPa 0.075
